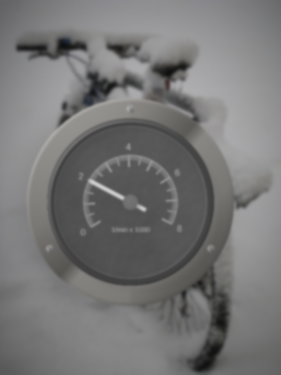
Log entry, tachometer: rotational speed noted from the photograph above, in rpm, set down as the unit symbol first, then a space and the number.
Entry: rpm 2000
